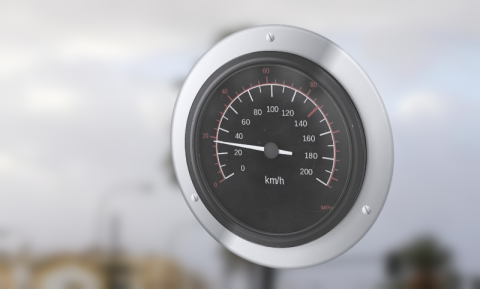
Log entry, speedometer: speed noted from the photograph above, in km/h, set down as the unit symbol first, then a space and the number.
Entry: km/h 30
